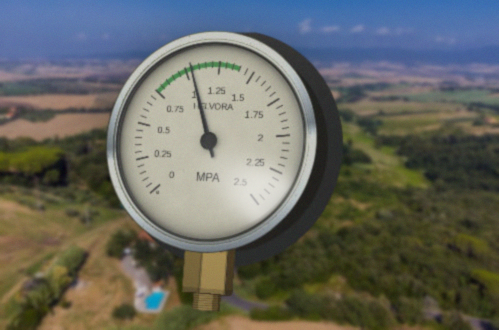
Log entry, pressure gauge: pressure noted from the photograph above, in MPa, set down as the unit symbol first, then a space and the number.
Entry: MPa 1.05
